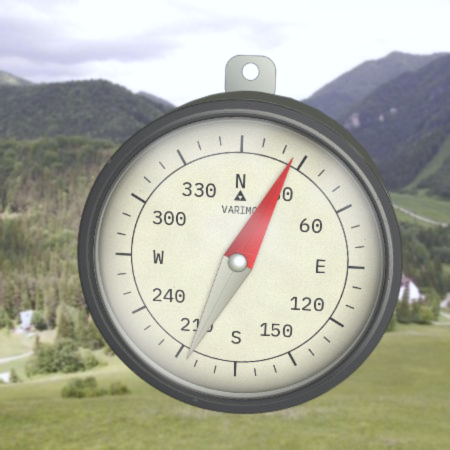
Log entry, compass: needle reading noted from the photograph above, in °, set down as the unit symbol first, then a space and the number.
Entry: ° 25
